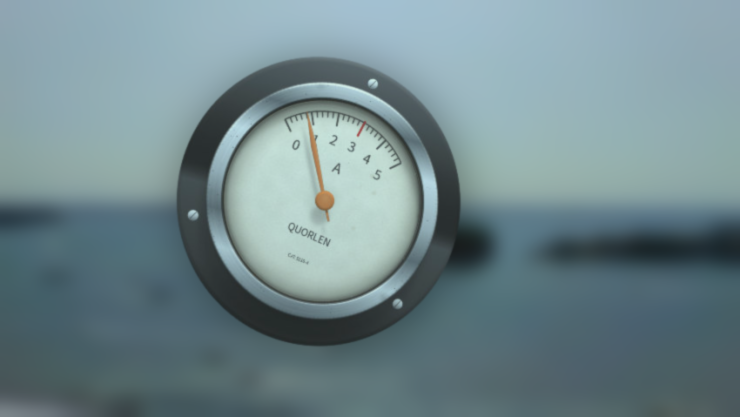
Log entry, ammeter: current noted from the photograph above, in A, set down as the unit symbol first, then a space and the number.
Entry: A 0.8
